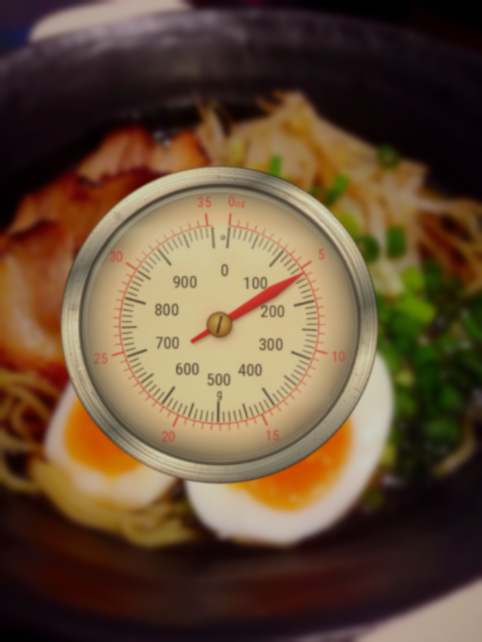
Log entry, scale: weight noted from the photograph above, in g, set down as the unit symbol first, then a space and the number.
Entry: g 150
